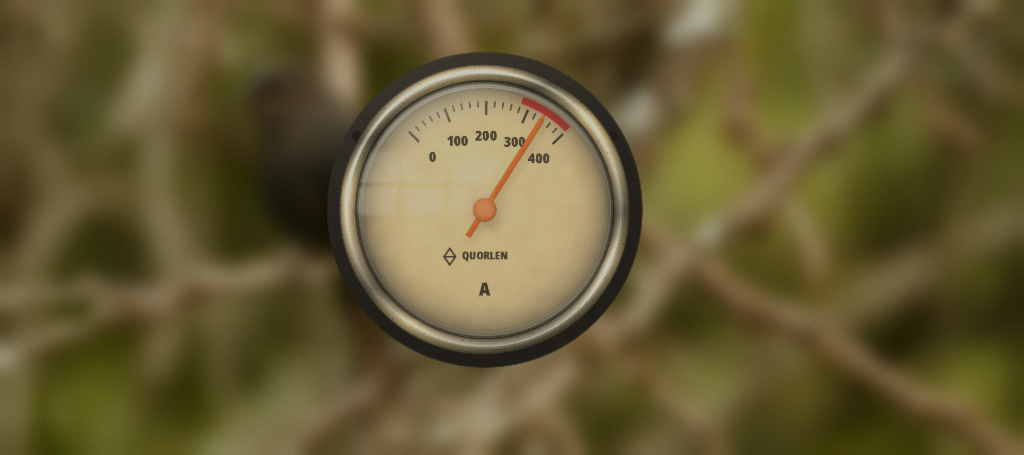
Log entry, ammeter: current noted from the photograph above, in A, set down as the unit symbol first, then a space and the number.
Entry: A 340
